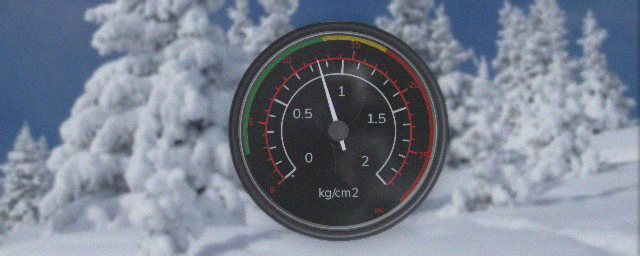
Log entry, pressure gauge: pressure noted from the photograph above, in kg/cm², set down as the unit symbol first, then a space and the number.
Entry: kg/cm² 0.85
